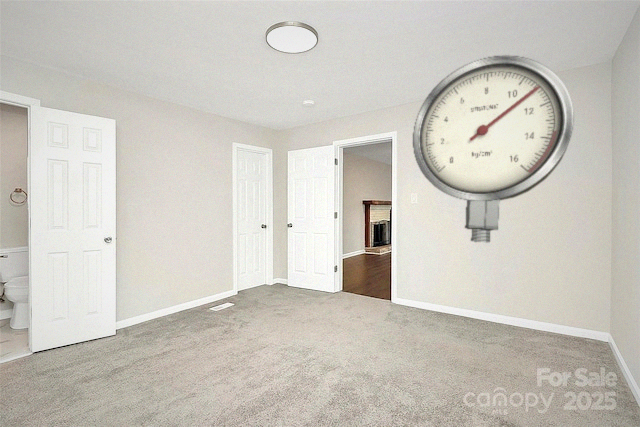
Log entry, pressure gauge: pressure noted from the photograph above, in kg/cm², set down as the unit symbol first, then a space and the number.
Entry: kg/cm² 11
